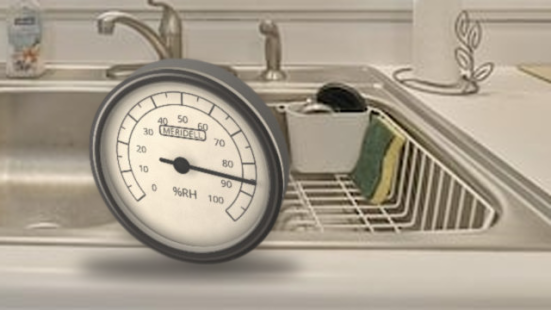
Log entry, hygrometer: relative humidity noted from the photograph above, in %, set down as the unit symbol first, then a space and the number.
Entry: % 85
